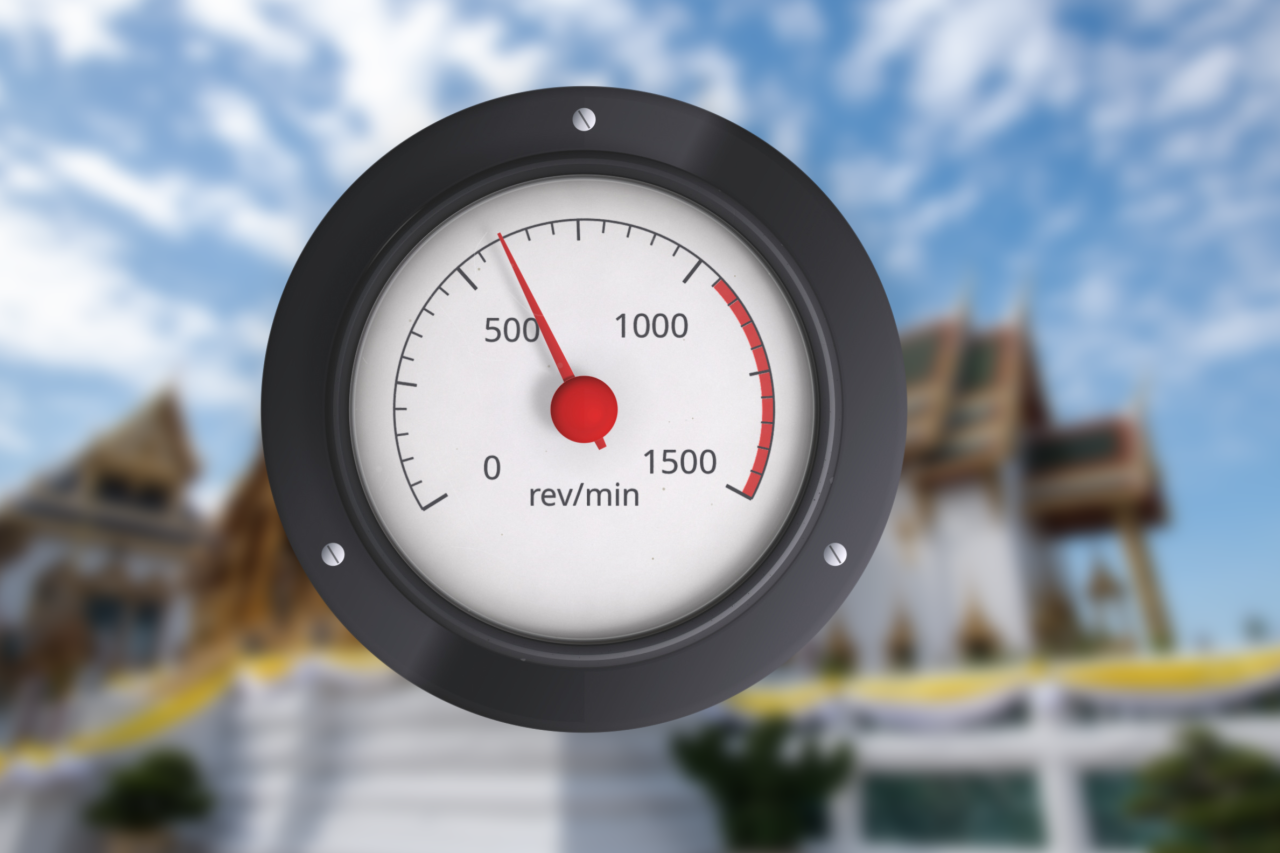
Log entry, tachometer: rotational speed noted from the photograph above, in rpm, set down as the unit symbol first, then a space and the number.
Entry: rpm 600
